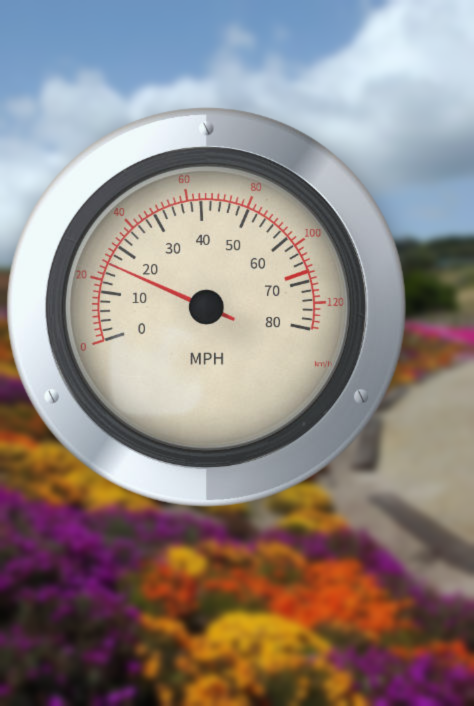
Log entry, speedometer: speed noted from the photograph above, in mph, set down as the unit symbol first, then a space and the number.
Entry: mph 16
